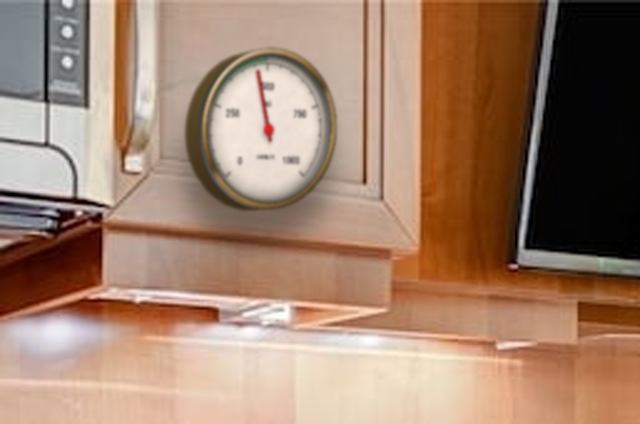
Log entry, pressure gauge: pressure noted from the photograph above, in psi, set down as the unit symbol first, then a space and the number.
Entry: psi 450
